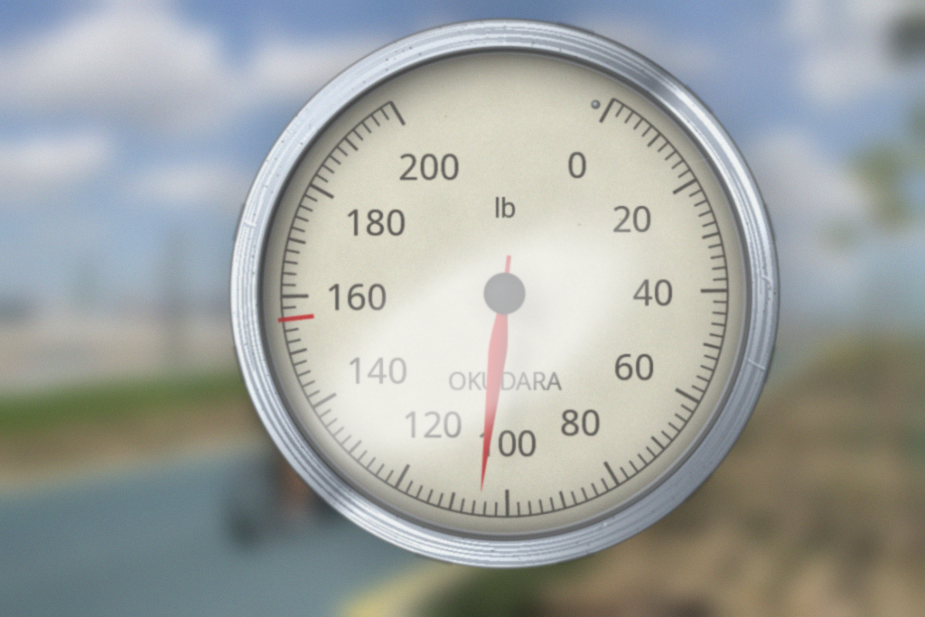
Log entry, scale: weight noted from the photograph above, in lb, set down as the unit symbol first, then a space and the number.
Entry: lb 105
